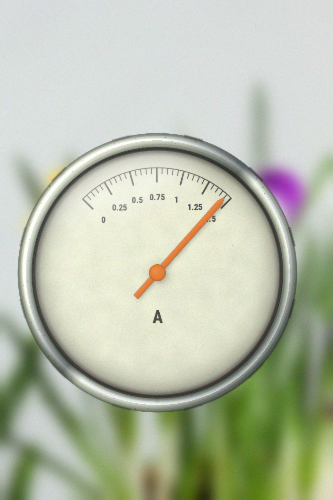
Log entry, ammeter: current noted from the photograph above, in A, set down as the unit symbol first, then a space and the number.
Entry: A 1.45
